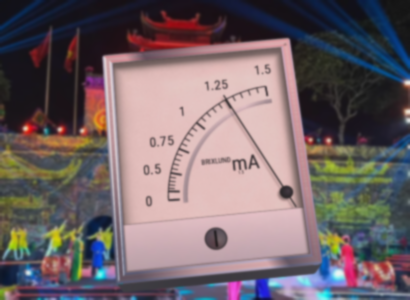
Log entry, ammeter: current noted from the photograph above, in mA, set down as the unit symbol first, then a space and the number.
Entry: mA 1.25
